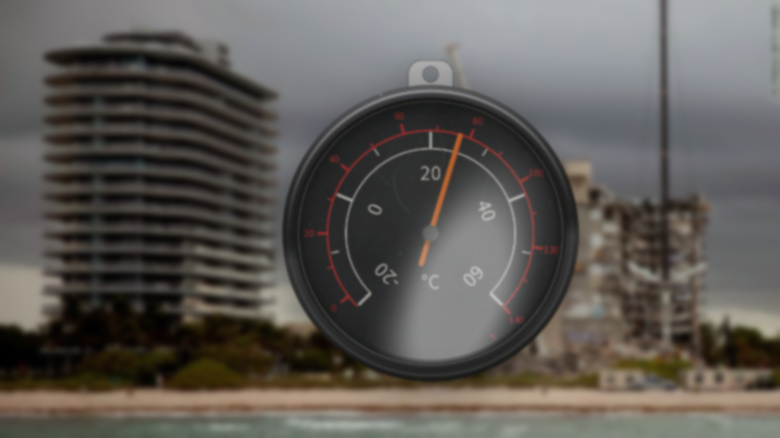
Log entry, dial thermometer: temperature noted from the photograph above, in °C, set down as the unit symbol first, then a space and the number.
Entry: °C 25
